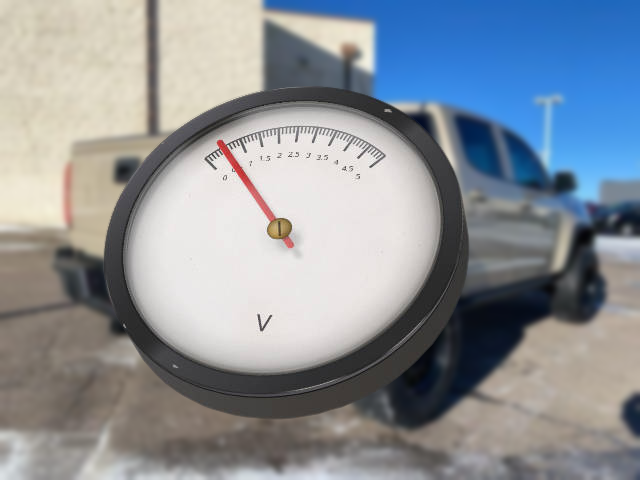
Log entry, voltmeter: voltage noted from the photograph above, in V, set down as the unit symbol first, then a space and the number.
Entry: V 0.5
